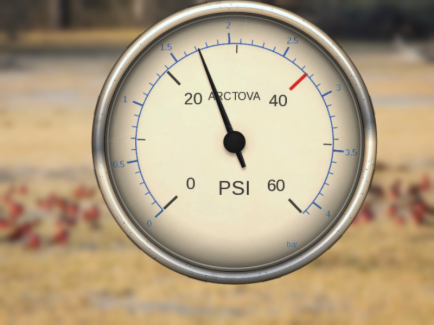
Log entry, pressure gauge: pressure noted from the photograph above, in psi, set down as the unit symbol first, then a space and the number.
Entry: psi 25
